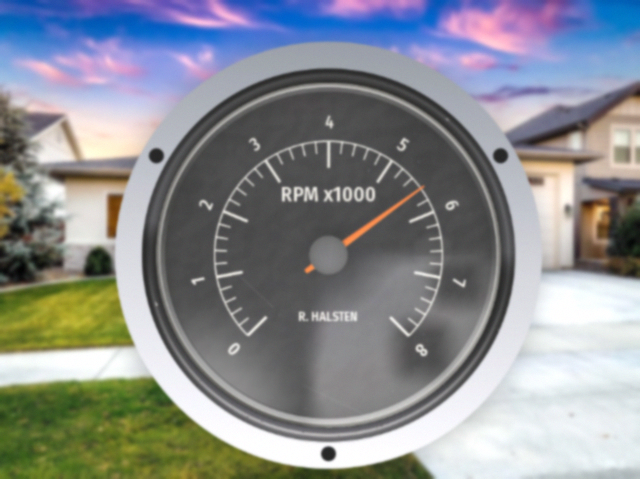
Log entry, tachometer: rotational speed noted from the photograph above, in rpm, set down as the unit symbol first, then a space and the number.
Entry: rpm 5600
